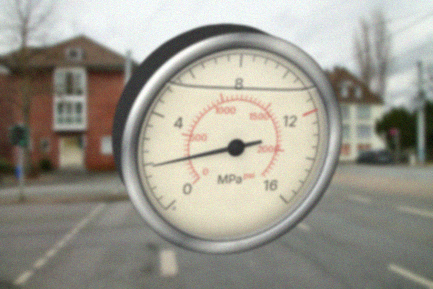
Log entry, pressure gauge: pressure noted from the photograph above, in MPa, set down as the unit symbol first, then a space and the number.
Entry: MPa 2
